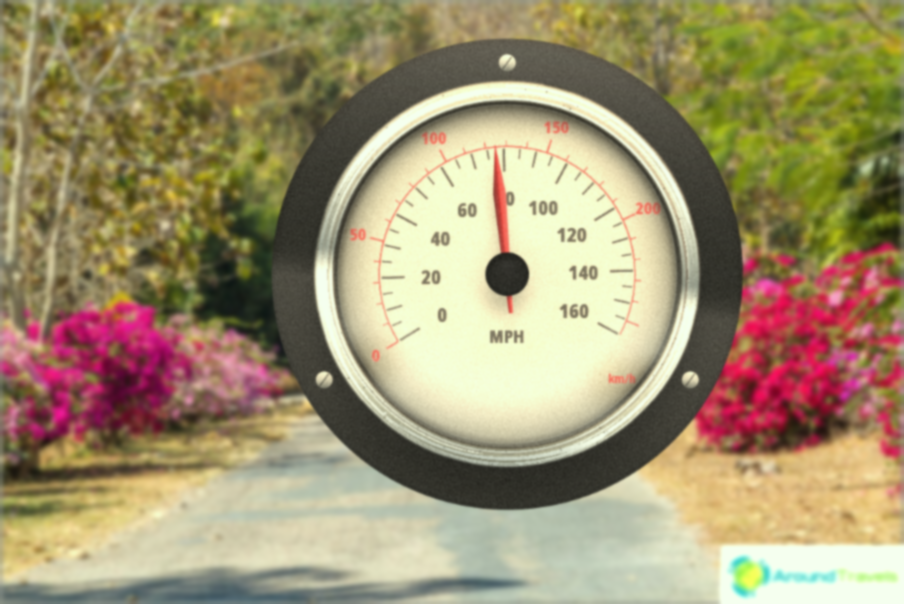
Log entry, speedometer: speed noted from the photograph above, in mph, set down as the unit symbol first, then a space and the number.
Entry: mph 77.5
